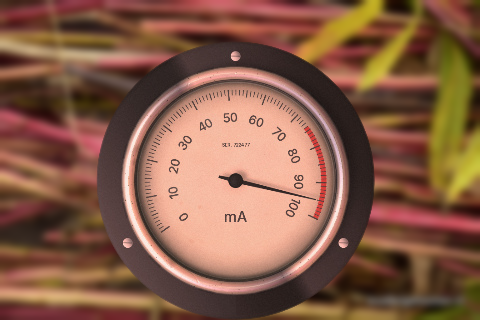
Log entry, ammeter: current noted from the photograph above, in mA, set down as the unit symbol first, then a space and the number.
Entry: mA 95
